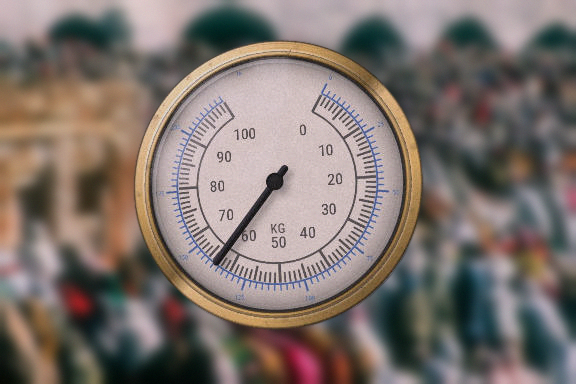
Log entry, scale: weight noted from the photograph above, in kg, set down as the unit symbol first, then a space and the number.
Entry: kg 63
